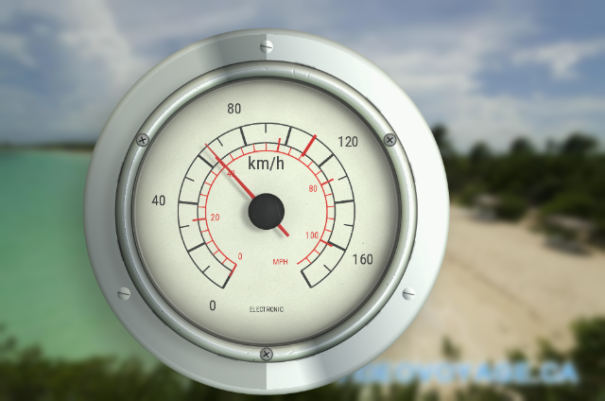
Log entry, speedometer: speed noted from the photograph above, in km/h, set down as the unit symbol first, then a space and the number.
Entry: km/h 65
